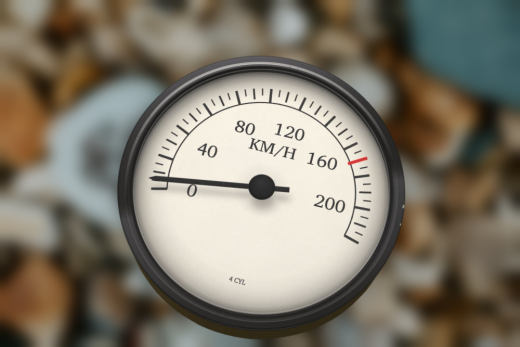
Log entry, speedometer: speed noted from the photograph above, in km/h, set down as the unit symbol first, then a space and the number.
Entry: km/h 5
